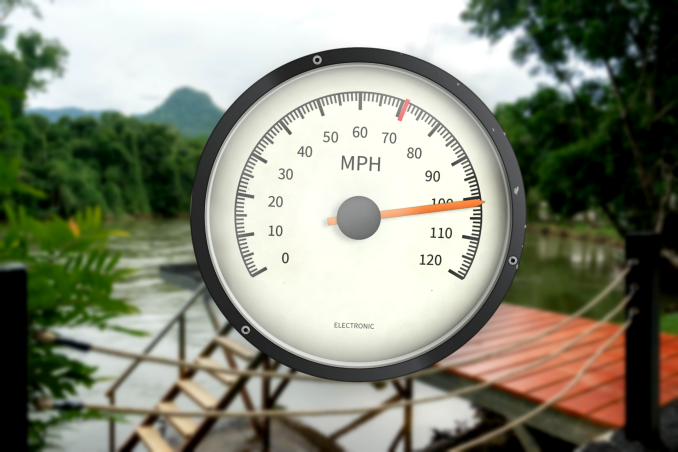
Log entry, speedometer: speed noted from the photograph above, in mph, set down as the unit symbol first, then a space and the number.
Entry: mph 101
